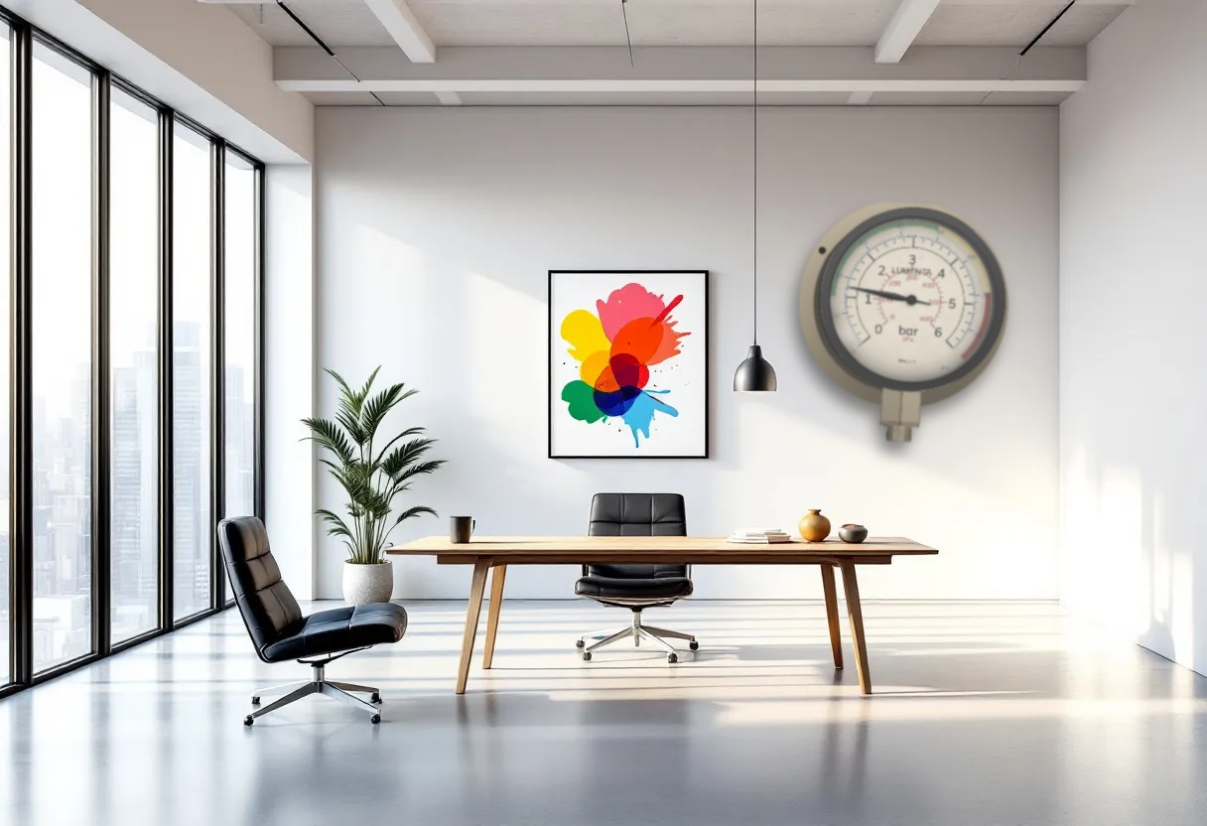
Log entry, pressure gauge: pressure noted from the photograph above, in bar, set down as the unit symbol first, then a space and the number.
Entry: bar 1.2
